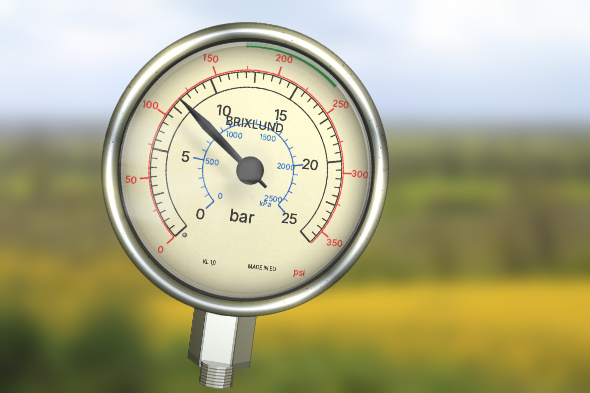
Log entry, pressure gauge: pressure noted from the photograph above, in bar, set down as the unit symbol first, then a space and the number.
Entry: bar 8
